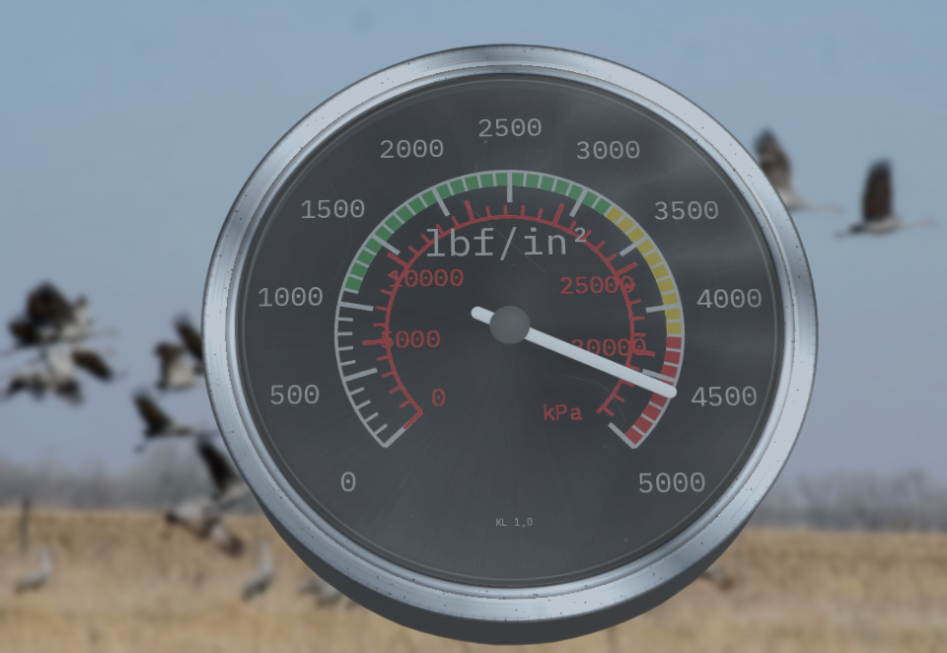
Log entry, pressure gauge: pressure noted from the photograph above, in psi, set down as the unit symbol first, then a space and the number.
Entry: psi 4600
